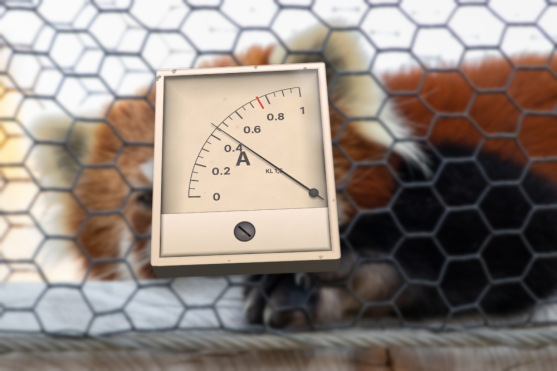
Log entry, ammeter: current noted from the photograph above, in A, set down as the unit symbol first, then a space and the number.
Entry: A 0.45
